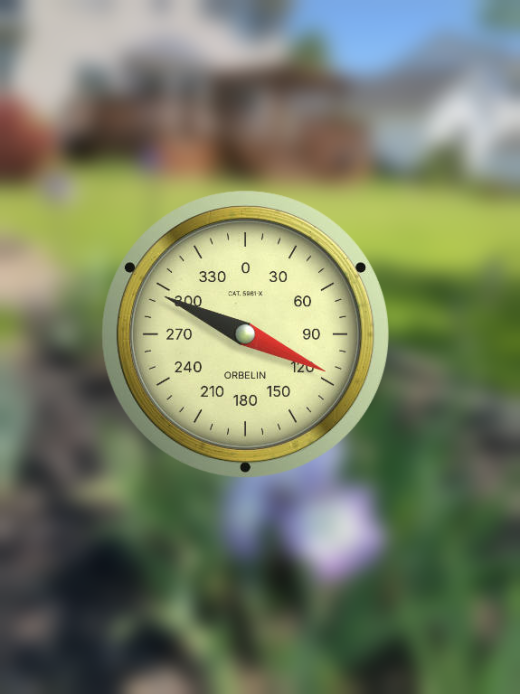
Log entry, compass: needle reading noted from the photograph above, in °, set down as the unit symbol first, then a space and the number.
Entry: ° 115
